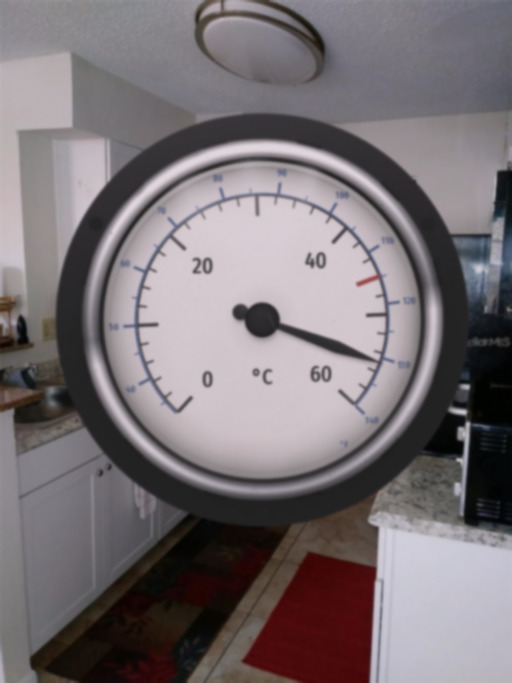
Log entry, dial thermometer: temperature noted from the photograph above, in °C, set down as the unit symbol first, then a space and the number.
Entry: °C 55
